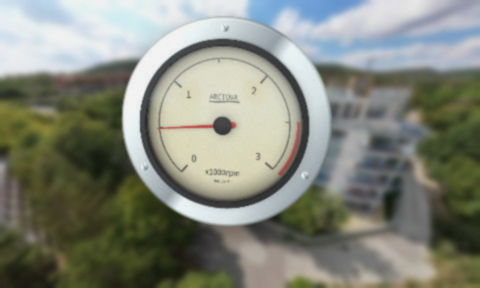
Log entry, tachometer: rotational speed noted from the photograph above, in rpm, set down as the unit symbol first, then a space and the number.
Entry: rpm 500
